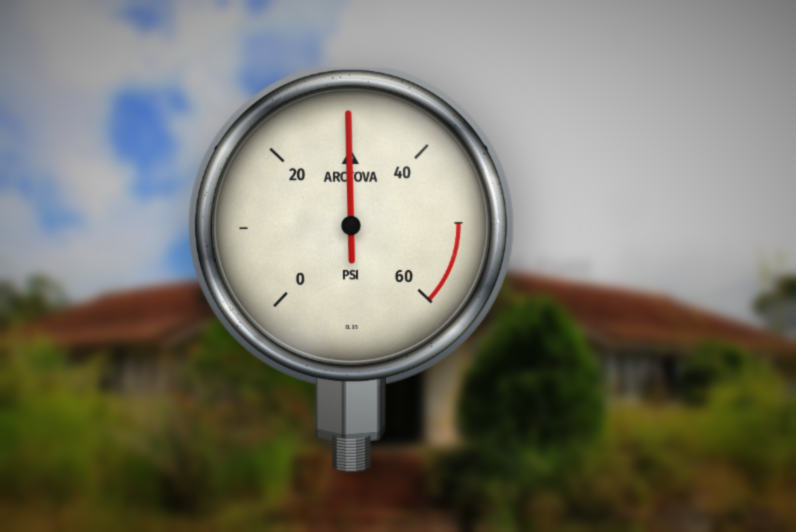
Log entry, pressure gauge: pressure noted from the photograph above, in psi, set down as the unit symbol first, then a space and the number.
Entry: psi 30
